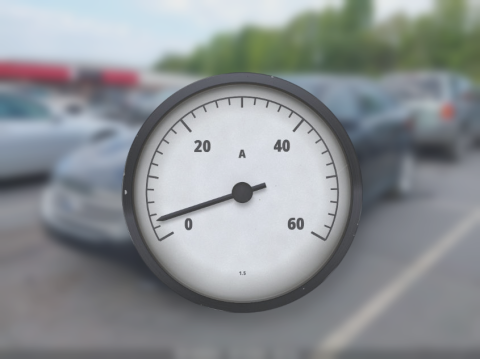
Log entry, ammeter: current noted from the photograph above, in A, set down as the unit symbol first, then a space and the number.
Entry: A 3
